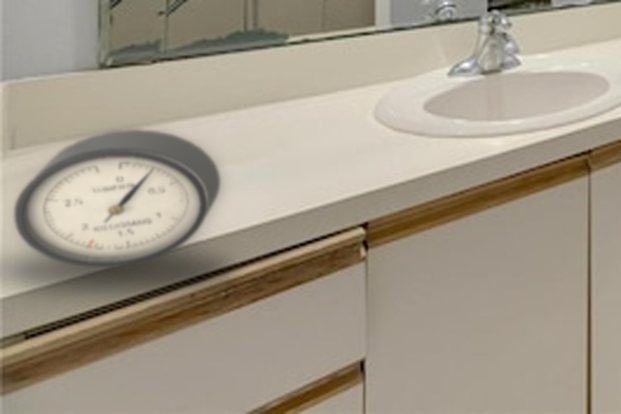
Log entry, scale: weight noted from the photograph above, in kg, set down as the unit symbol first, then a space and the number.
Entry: kg 0.25
